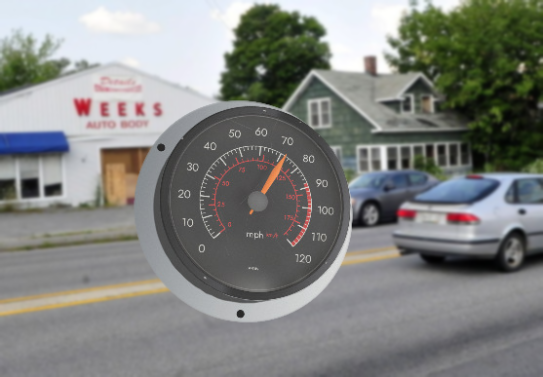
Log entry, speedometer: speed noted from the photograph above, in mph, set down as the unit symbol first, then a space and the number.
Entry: mph 72
